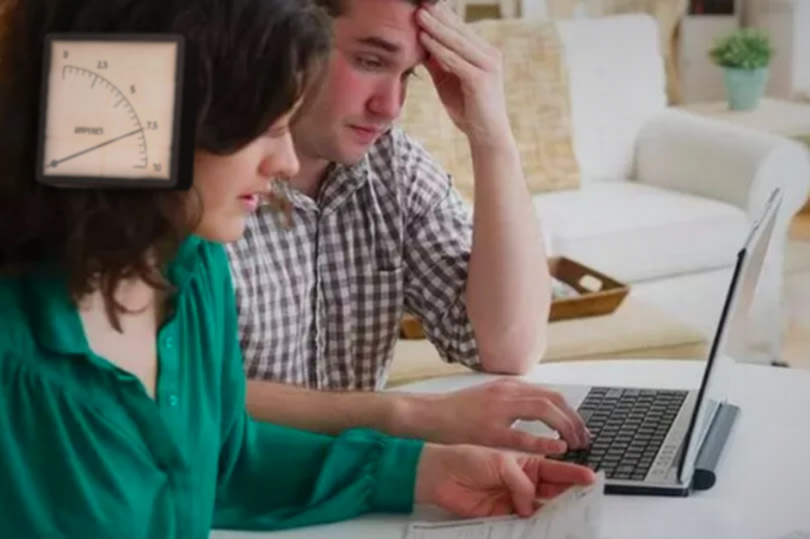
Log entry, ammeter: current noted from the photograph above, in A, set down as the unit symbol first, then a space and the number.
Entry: A 7.5
